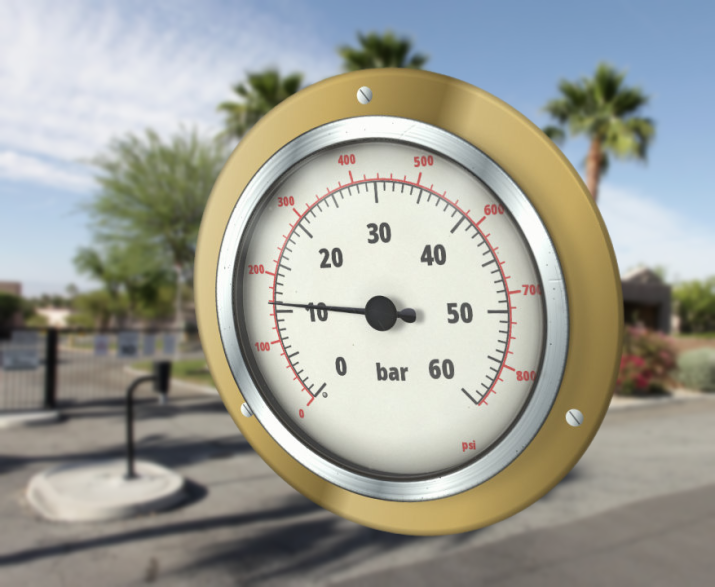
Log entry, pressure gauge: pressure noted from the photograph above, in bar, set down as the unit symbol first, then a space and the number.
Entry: bar 11
